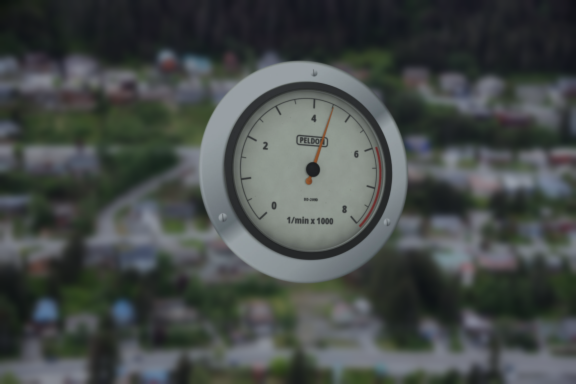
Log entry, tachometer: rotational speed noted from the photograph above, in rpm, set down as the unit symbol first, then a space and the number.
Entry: rpm 4500
